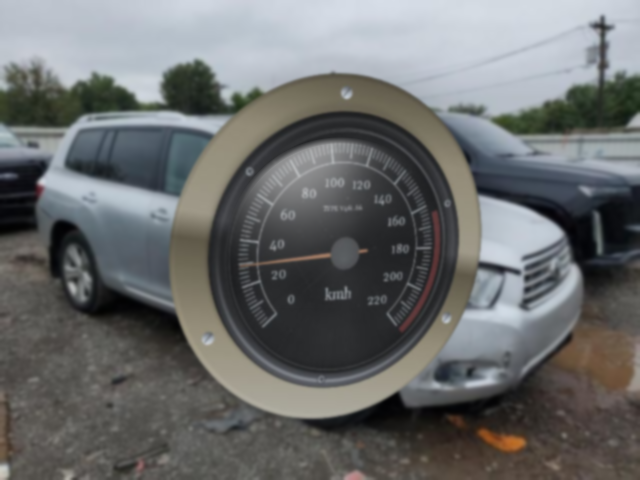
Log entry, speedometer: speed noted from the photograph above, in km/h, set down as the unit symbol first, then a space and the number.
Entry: km/h 30
